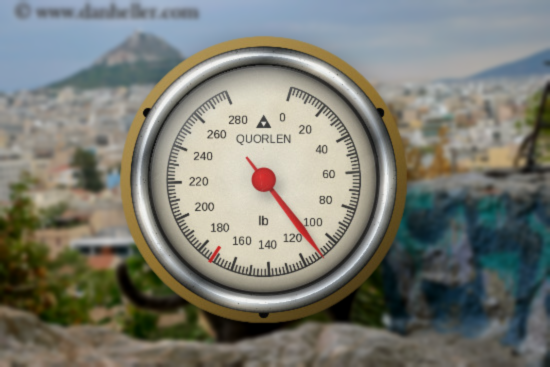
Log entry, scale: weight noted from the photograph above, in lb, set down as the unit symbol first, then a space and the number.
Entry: lb 110
